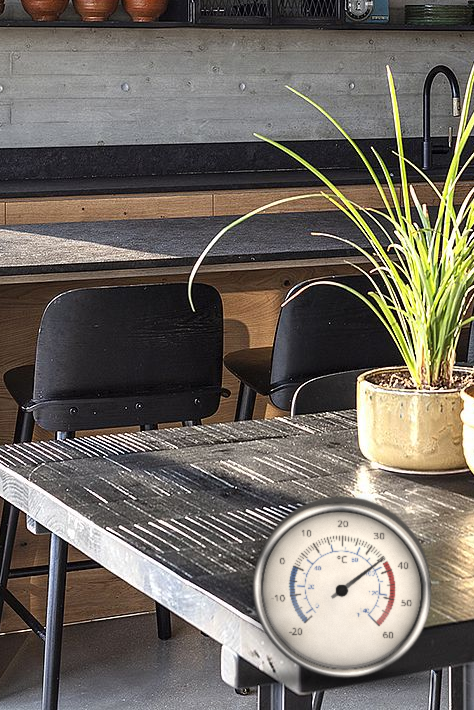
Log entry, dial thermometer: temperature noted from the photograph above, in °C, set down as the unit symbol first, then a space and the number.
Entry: °C 35
